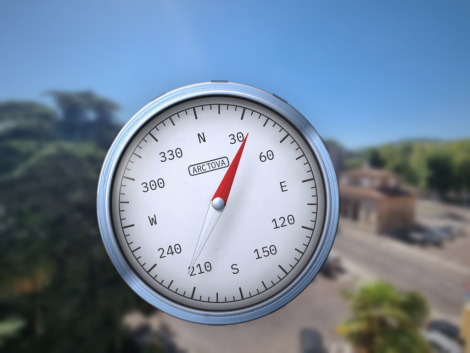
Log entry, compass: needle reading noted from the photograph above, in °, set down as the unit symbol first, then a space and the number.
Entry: ° 37.5
